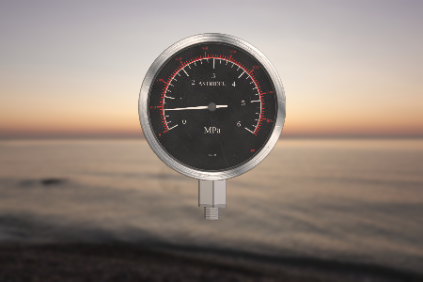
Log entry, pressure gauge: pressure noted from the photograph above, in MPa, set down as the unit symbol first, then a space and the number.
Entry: MPa 0.6
